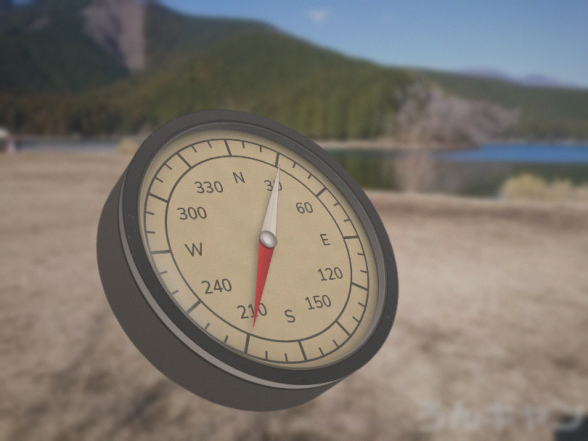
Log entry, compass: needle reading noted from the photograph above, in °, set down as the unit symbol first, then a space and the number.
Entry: ° 210
